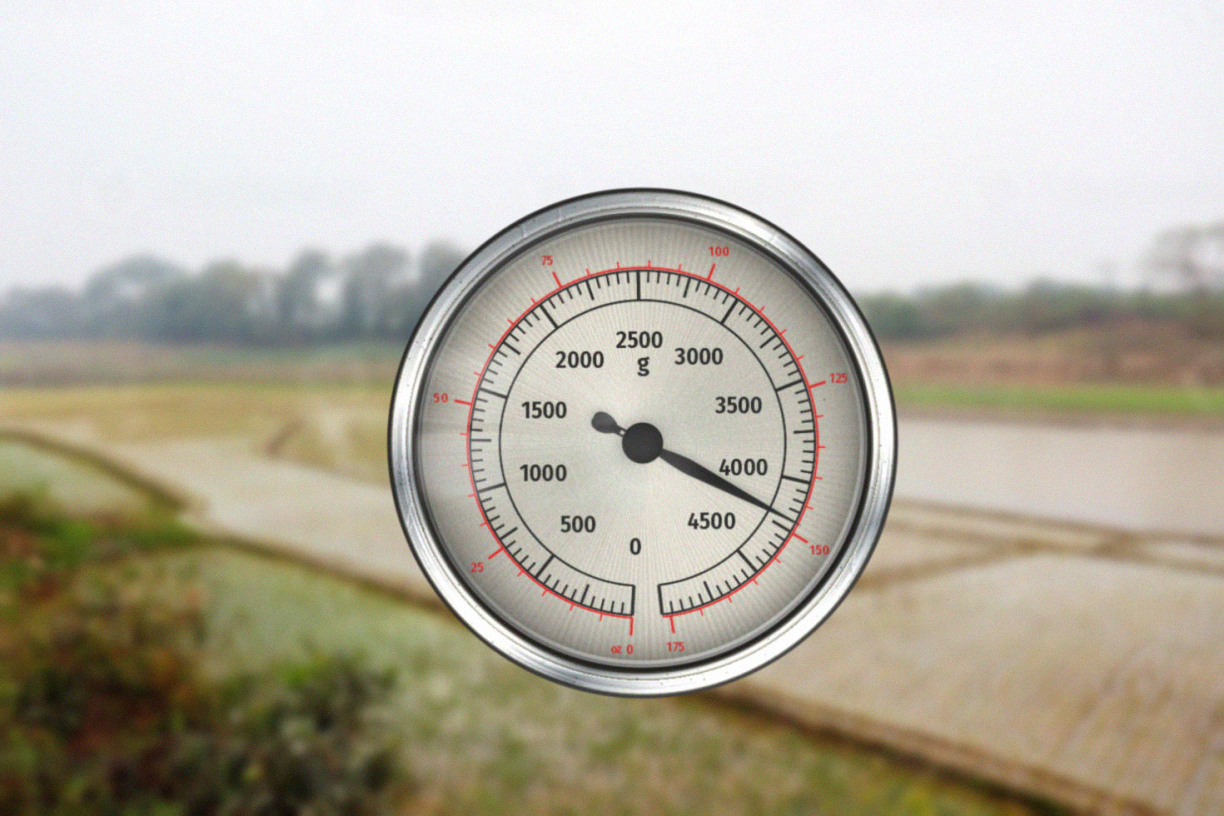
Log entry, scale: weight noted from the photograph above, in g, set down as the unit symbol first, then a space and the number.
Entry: g 4200
